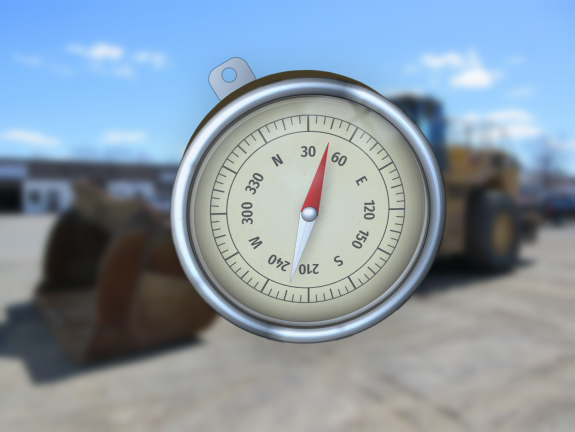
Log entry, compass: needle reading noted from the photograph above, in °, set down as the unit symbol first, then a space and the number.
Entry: ° 45
